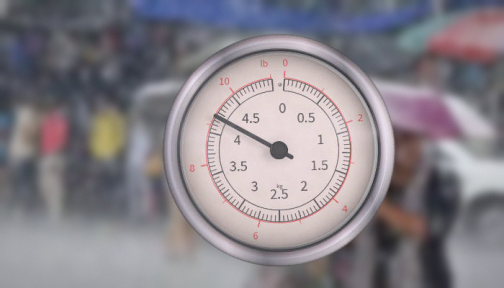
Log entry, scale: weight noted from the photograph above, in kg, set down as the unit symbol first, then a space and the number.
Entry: kg 4.2
